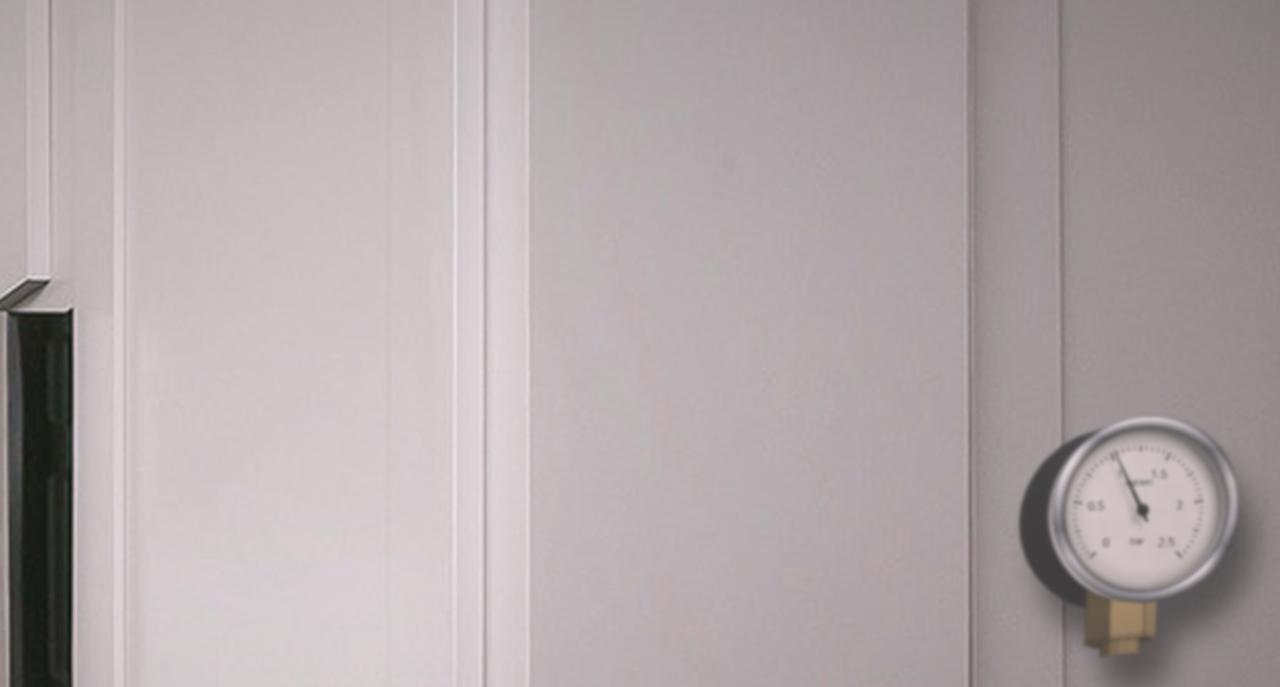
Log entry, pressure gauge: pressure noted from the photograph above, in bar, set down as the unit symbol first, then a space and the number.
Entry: bar 1
